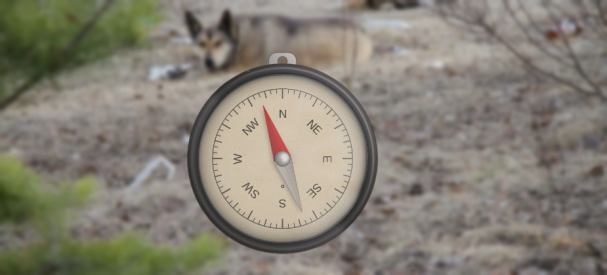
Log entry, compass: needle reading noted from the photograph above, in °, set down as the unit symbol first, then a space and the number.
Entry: ° 340
